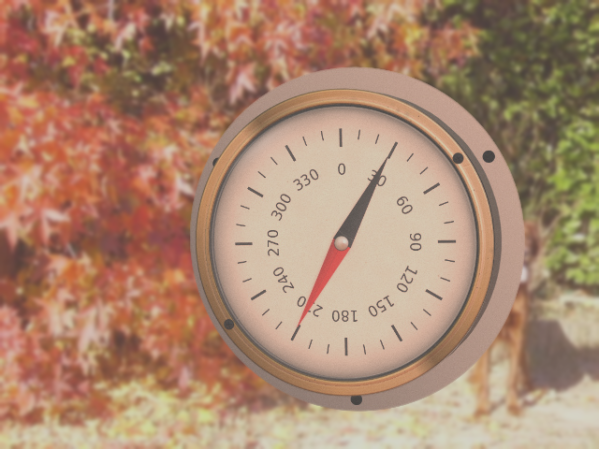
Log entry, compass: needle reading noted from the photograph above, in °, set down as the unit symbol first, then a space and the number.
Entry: ° 210
